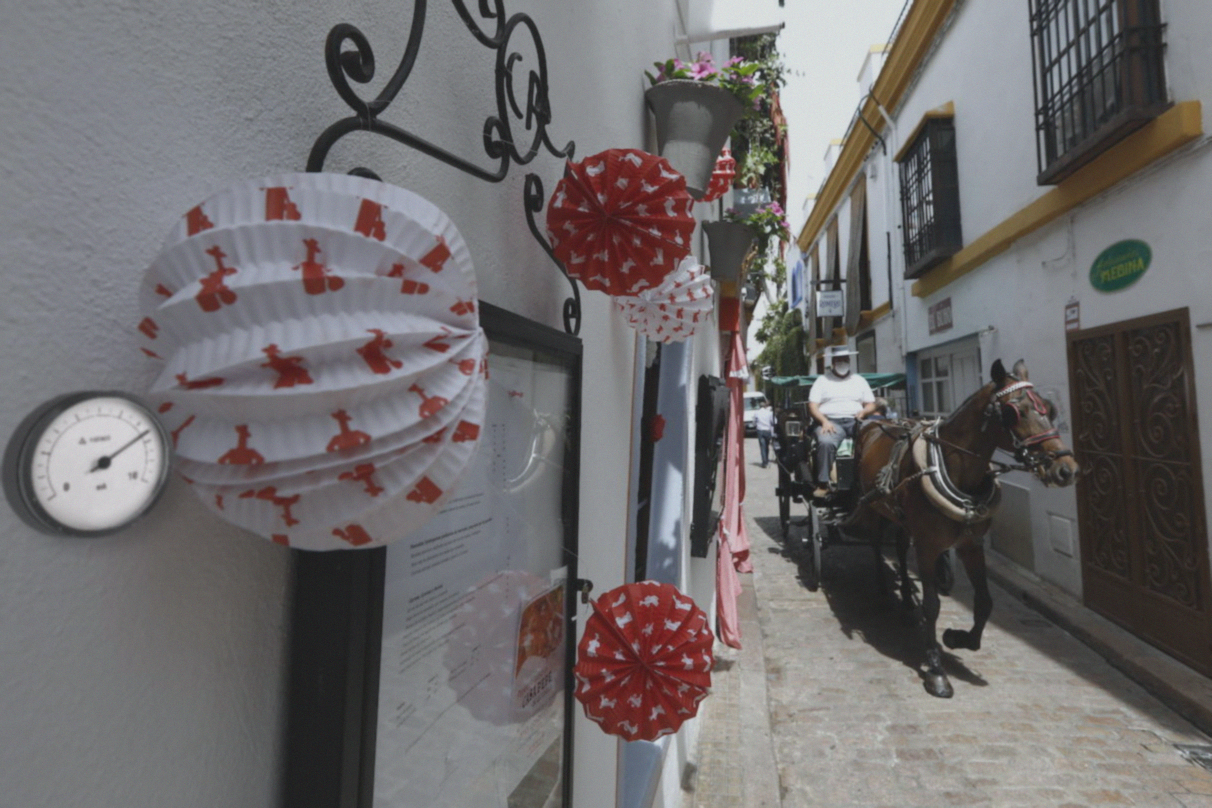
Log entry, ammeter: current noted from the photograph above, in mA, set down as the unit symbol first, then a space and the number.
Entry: mA 7.5
